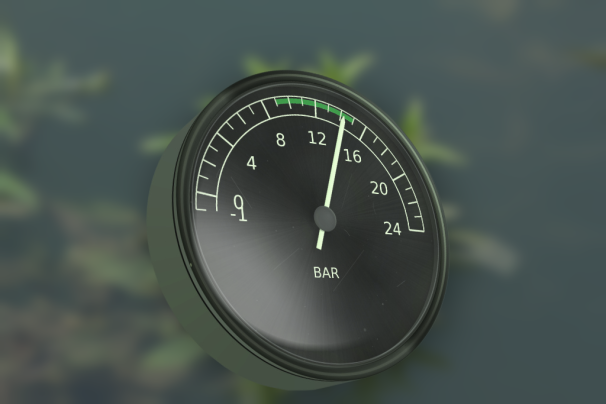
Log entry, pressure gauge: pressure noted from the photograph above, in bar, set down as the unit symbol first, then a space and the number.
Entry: bar 14
